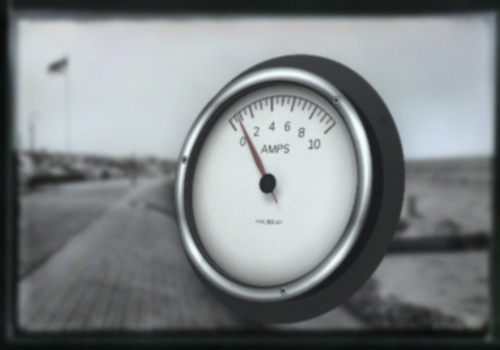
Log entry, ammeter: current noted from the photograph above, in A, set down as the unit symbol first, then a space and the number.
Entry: A 1
